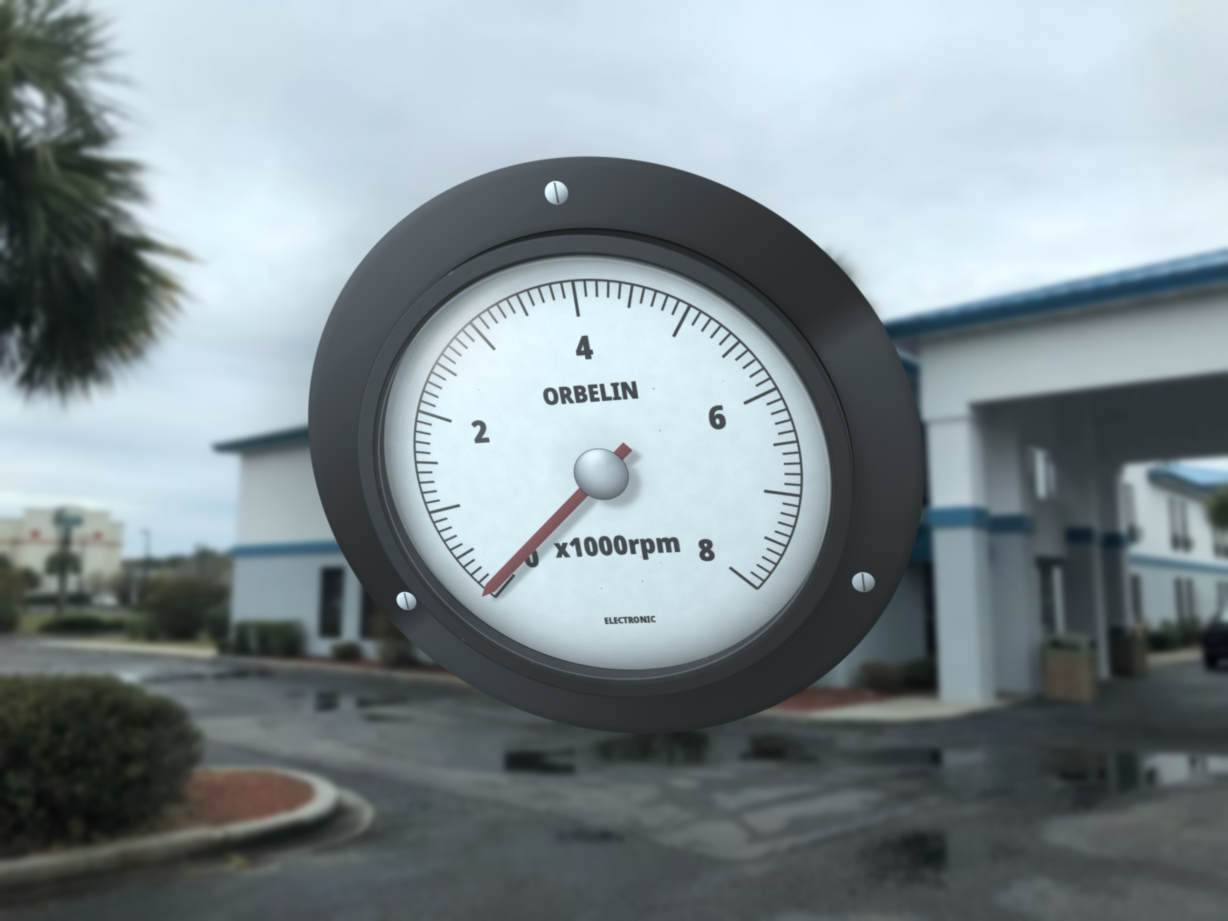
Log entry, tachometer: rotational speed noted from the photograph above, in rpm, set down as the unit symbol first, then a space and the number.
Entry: rpm 100
